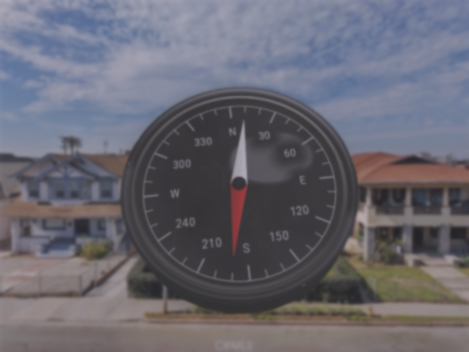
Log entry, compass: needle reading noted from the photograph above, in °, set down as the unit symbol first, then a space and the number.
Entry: ° 190
